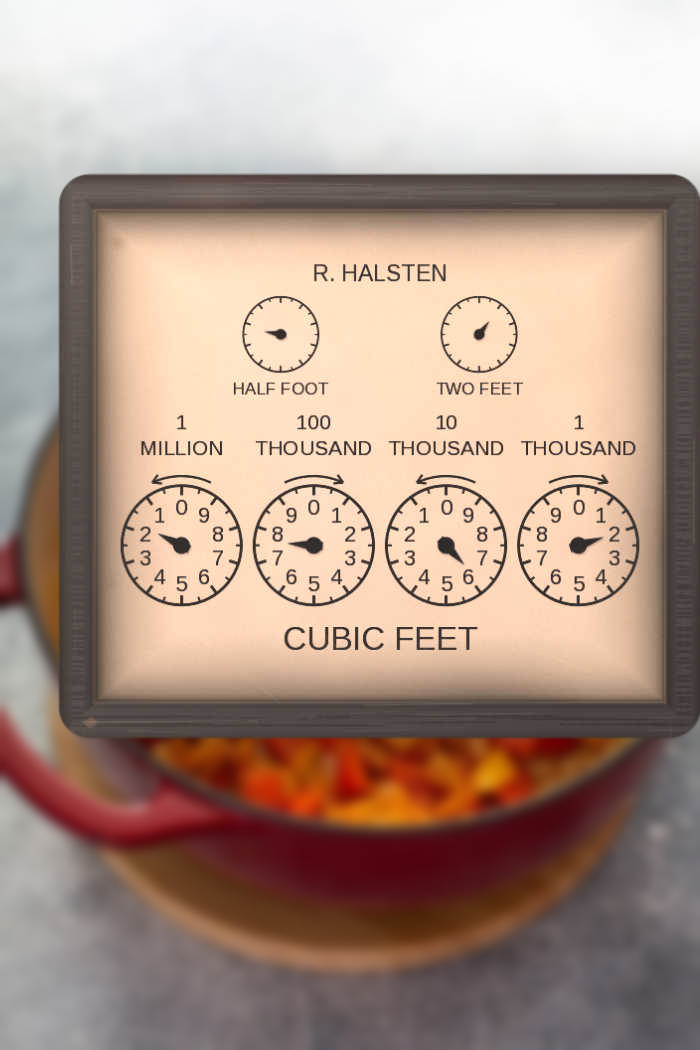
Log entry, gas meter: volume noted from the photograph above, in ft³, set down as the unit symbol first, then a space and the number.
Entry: ft³ 176200
